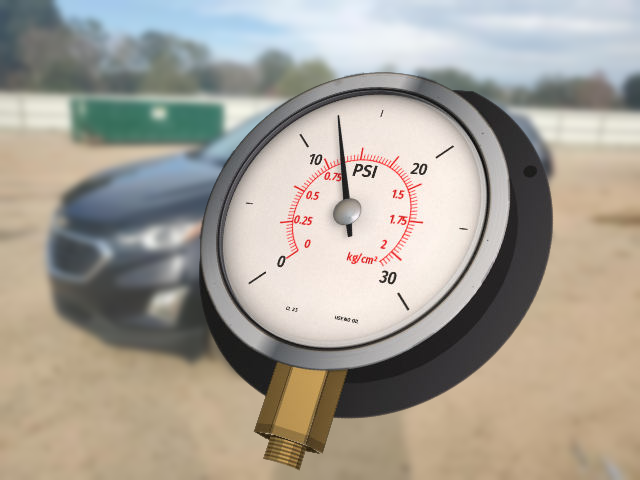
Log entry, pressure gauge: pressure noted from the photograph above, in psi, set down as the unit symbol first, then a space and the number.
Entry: psi 12.5
